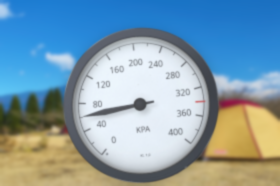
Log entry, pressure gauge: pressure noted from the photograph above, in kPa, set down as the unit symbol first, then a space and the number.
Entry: kPa 60
